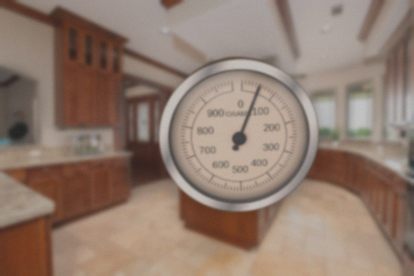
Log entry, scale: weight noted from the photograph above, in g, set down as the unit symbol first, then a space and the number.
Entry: g 50
